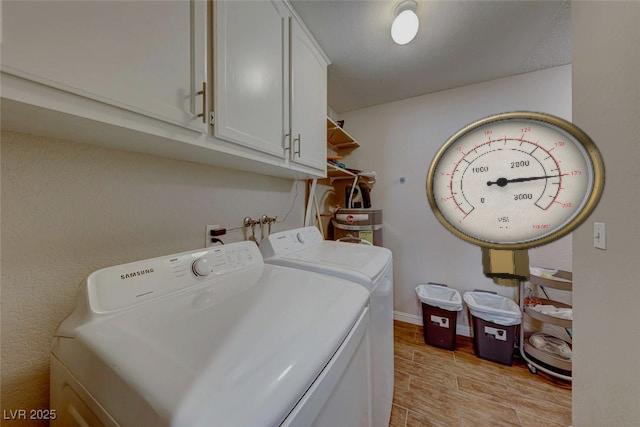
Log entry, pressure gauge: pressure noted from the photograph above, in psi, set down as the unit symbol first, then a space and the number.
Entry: psi 2500
